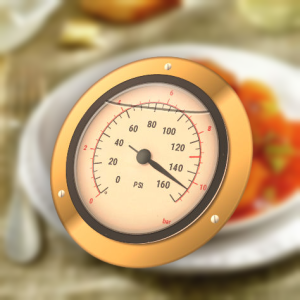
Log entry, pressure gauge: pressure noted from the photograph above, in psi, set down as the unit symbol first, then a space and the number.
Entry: psi 150
